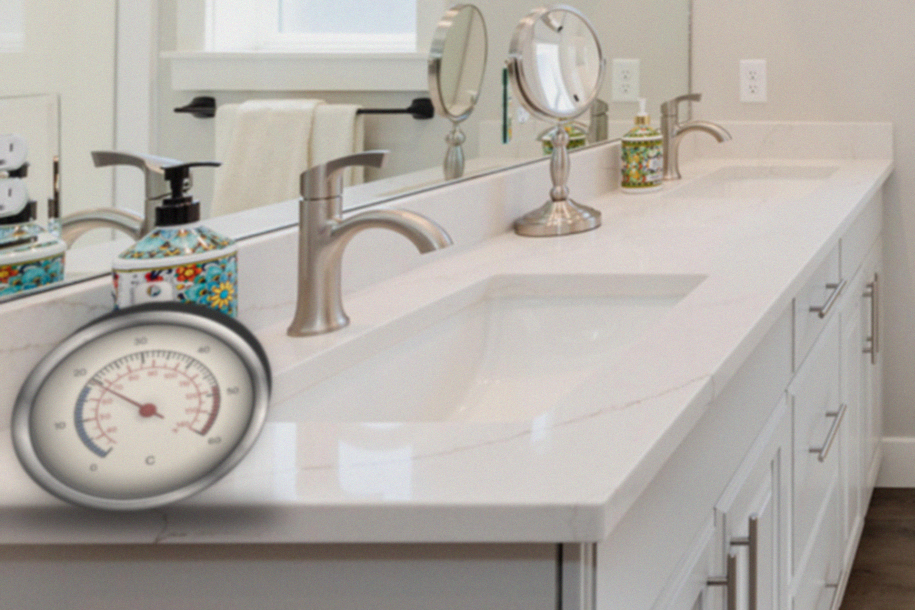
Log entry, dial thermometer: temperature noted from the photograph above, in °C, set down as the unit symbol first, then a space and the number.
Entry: °C 20
